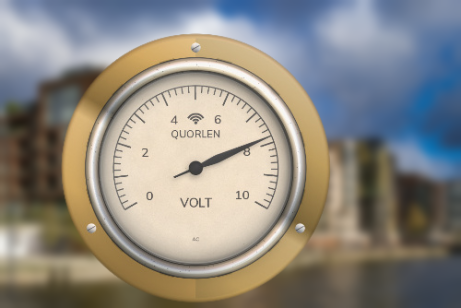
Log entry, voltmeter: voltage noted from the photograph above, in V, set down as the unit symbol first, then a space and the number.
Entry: V 7.8
